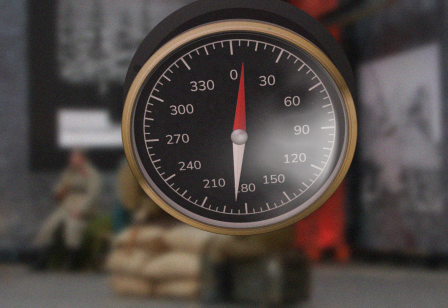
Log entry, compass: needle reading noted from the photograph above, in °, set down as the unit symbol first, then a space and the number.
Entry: ° 7.5
